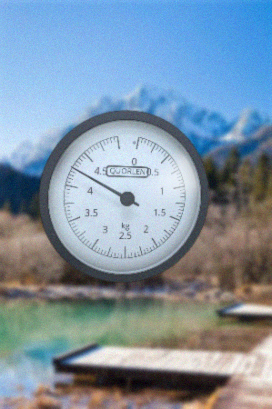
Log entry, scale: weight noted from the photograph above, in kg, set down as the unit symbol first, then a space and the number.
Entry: kg 4.25
